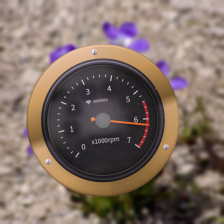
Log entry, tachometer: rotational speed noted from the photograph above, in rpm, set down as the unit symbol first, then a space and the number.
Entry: rpm 6200
